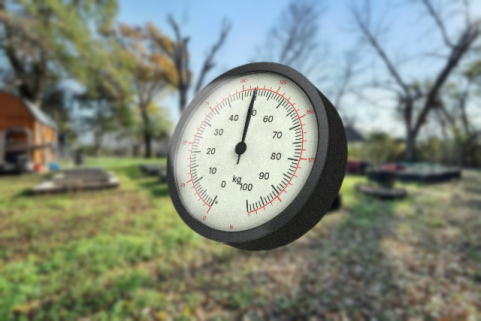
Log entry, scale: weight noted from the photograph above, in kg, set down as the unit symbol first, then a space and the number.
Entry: kg 50
